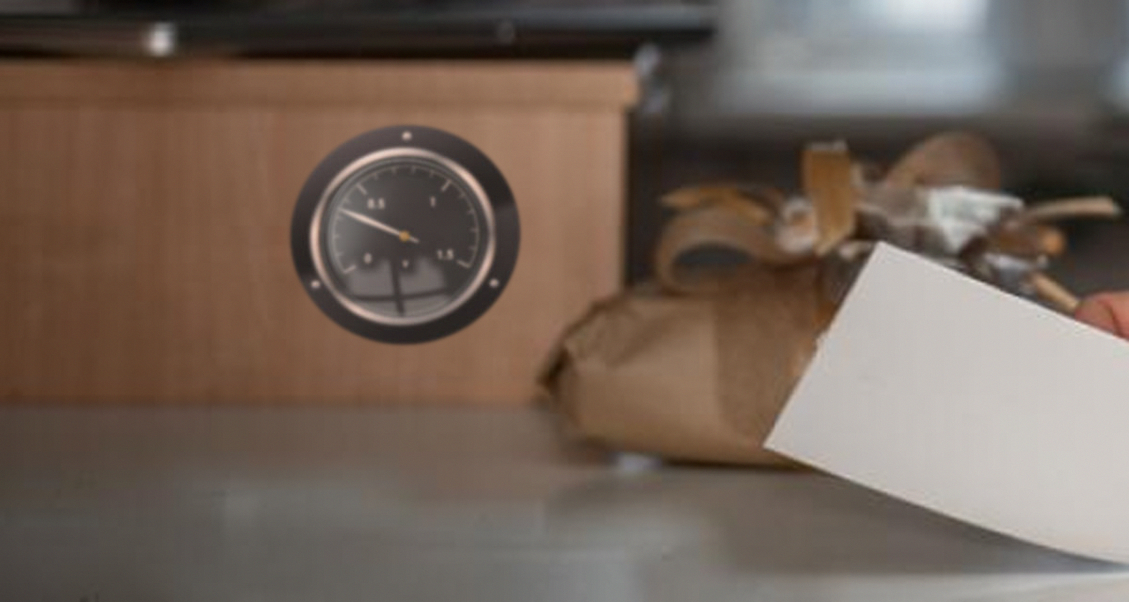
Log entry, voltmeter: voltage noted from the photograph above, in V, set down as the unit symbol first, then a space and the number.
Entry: V 0.35
